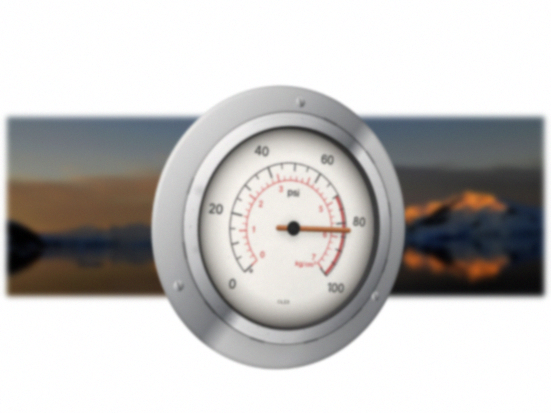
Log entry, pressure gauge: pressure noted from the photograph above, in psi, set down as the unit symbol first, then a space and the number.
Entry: psi 82.5
